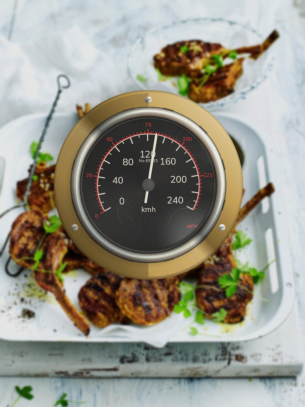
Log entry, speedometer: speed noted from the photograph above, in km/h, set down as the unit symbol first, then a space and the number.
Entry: km/h 130
